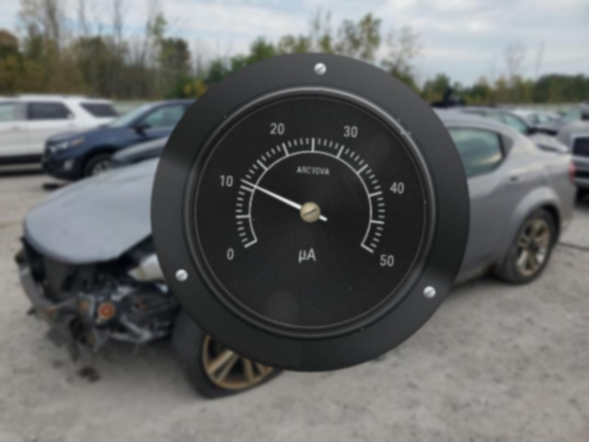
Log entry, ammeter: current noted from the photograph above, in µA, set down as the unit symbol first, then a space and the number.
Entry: µA 11
